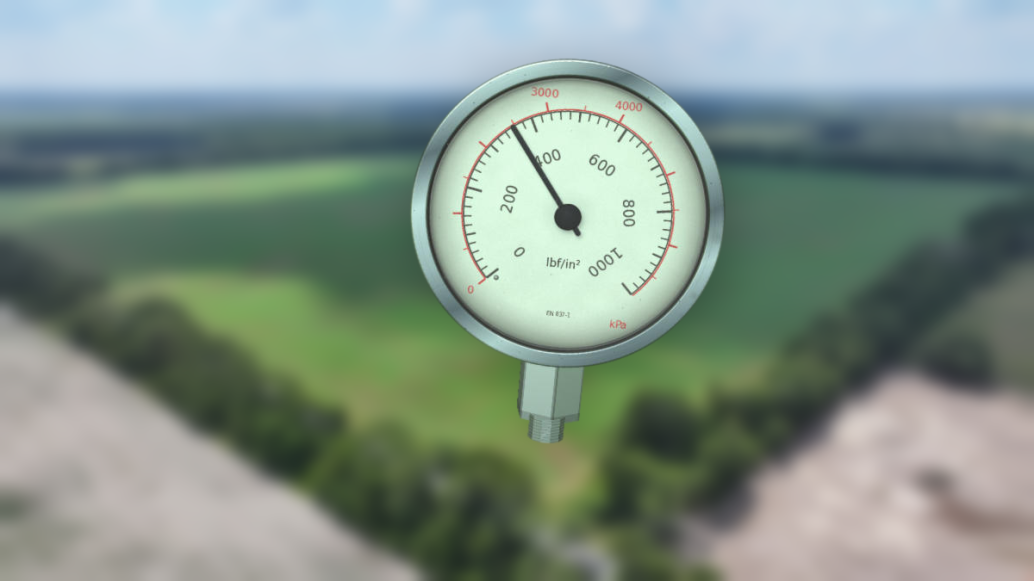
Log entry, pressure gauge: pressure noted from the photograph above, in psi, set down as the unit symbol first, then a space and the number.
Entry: psi 360
